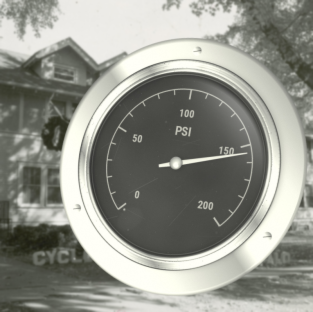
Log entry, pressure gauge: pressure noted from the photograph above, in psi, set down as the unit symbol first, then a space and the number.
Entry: psi 155
